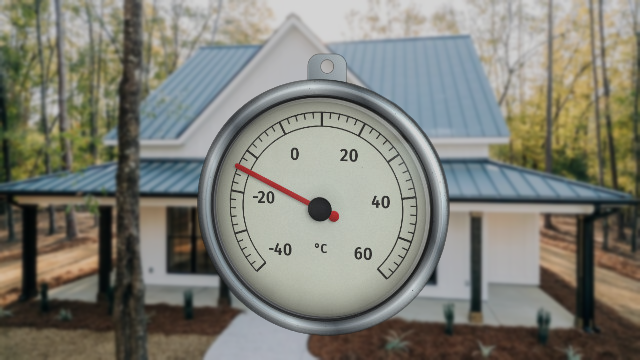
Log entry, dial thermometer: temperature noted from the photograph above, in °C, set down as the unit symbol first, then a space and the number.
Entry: °C -14
